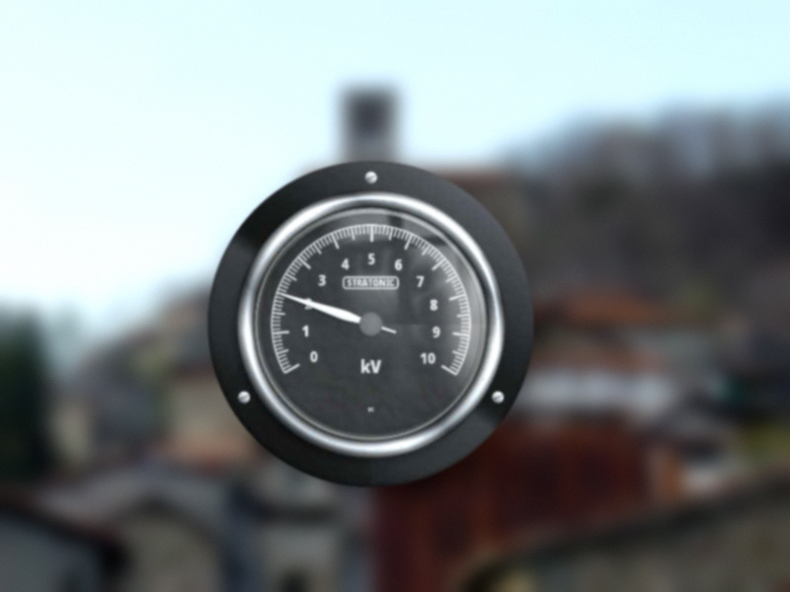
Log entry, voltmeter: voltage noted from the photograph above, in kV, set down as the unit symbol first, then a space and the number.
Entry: kV 2
